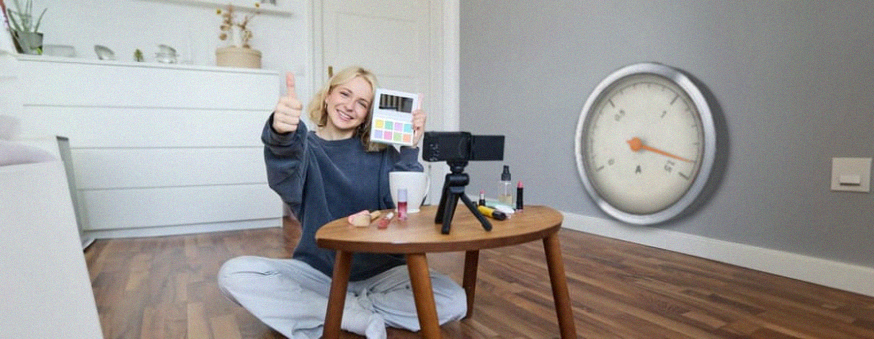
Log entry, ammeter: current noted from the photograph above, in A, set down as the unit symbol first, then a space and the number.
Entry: A 1.4
